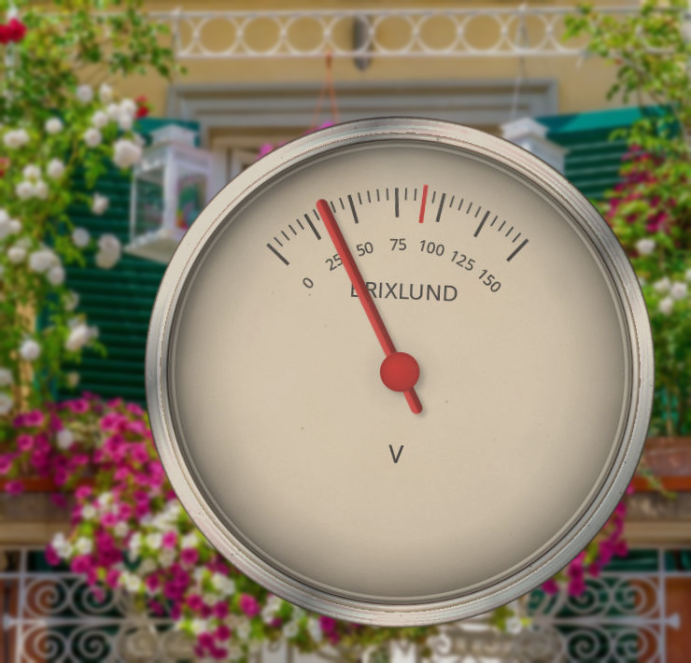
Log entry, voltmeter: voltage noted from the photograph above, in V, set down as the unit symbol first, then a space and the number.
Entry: V 35
